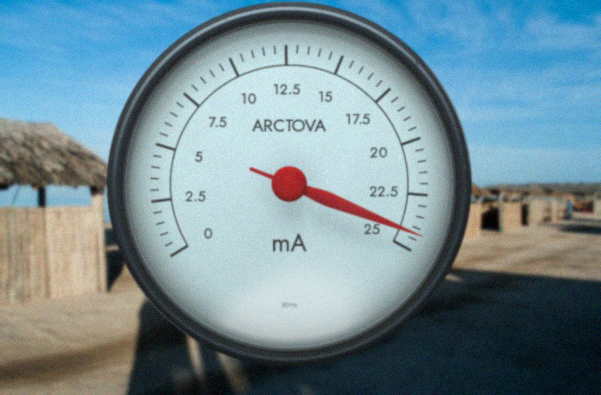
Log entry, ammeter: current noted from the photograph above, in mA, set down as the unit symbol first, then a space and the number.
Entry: mA 24.25
